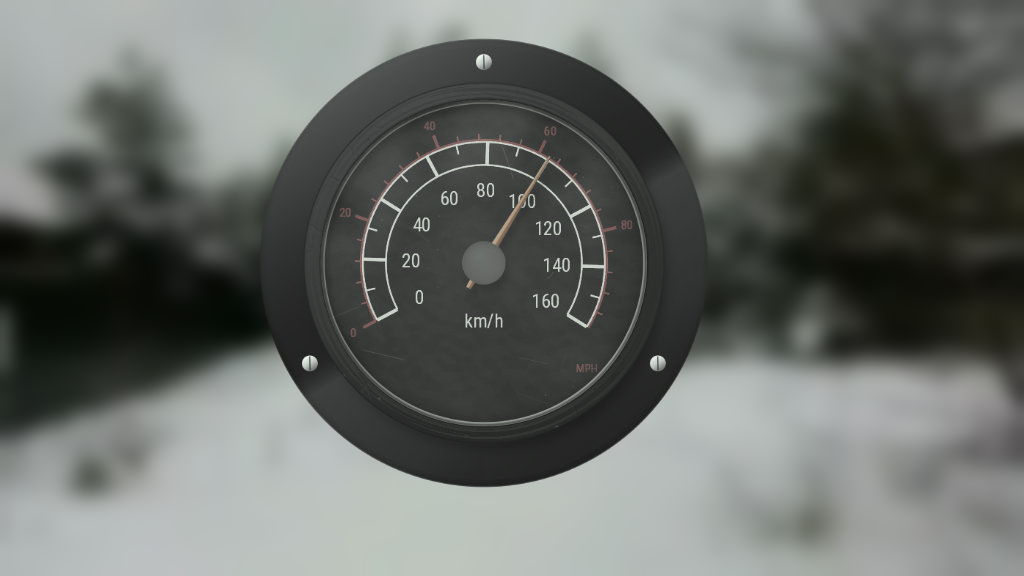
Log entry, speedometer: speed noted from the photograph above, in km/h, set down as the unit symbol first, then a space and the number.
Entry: km/h 100
